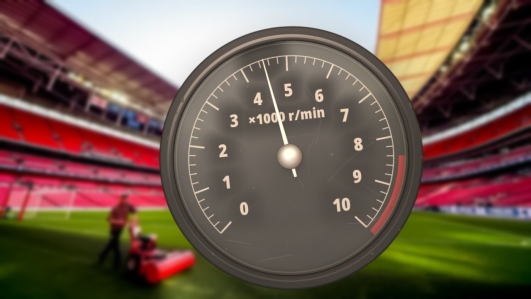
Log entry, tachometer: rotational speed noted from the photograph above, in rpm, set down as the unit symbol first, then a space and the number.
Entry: rpm 4500
